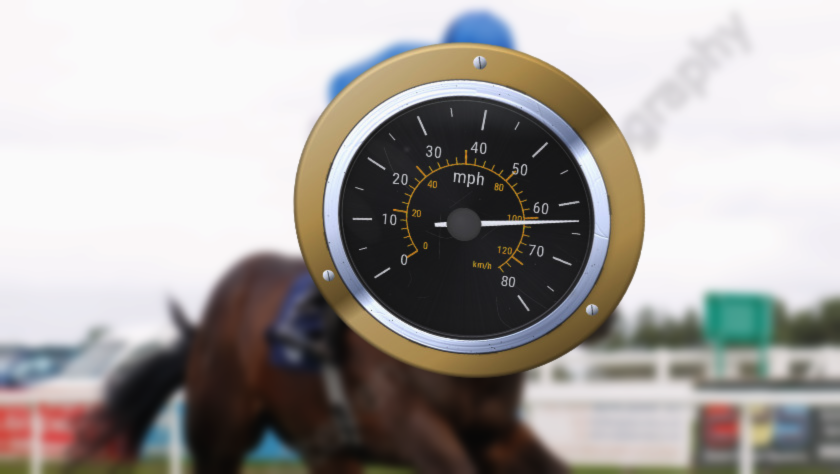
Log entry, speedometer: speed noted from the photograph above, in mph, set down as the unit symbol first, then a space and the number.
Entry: mph 62.5
